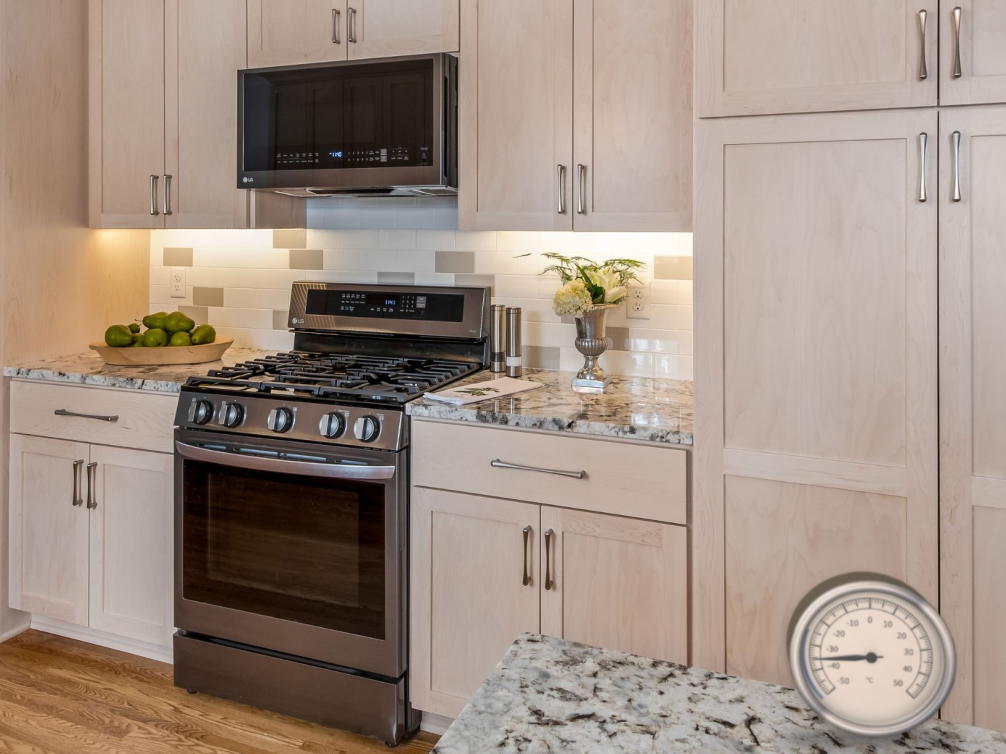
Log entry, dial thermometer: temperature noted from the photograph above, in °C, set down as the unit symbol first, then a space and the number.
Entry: °C -35
